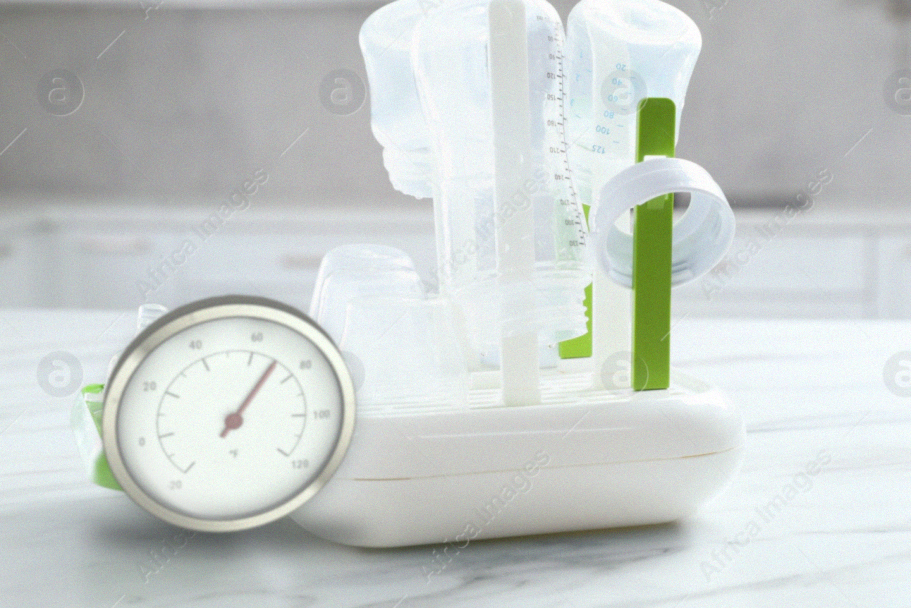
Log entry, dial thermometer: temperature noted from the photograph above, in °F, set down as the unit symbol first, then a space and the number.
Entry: °F 70
